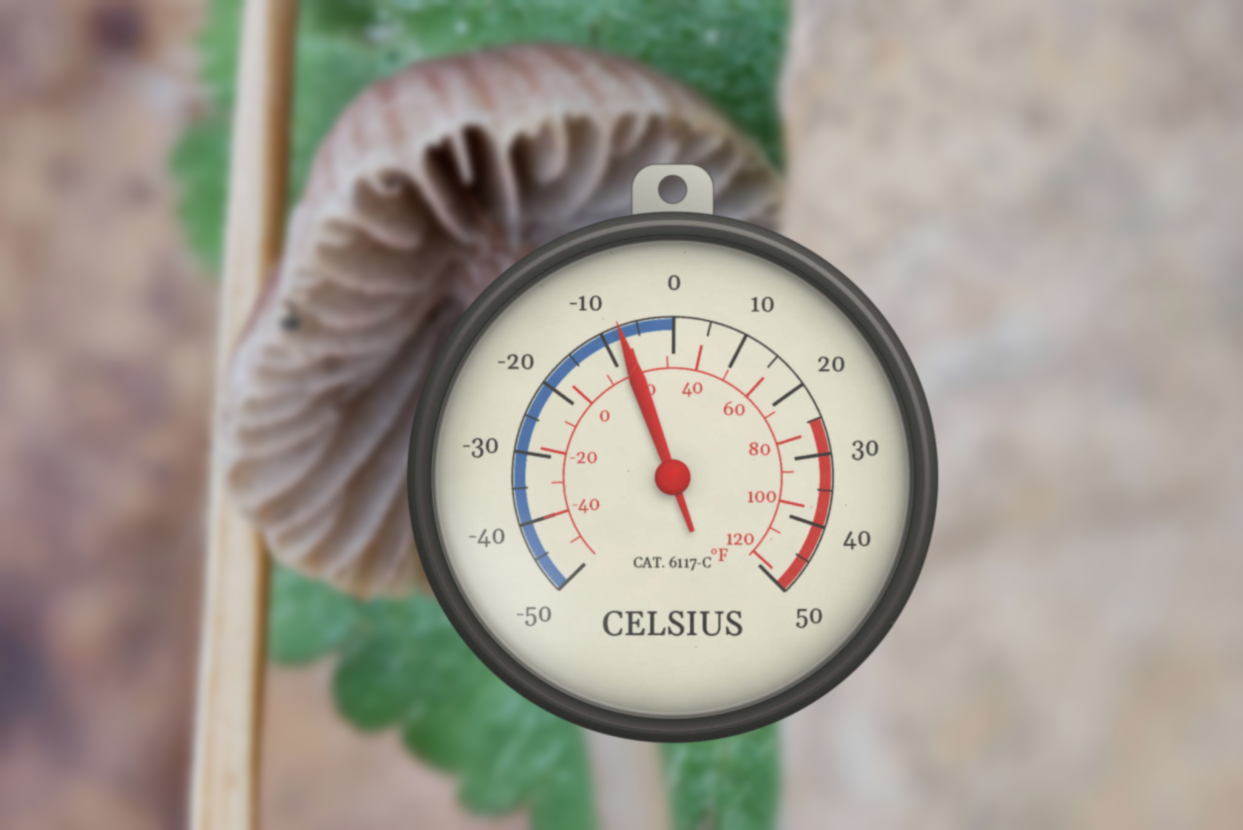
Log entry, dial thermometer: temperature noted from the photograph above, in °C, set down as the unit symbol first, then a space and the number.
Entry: °C -7.5
